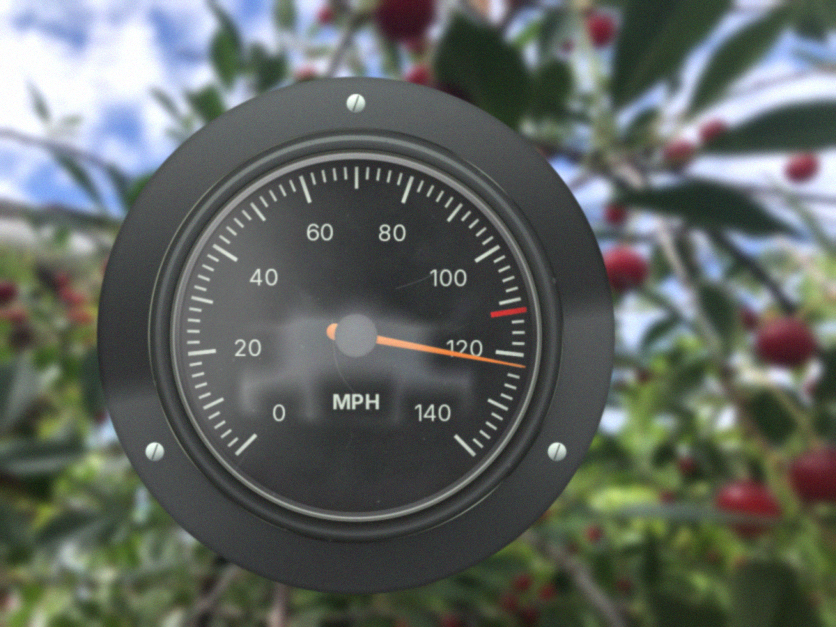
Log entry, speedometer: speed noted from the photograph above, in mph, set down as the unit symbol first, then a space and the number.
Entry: mph 122
